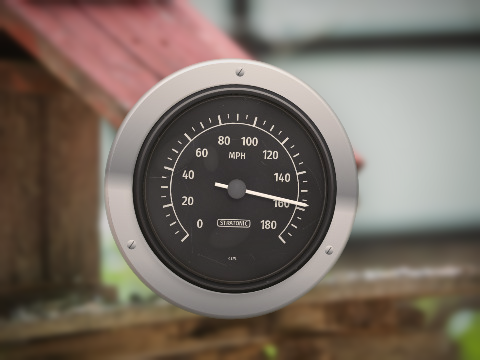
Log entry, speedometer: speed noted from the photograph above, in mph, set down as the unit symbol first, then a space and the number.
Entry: mph 157.5
